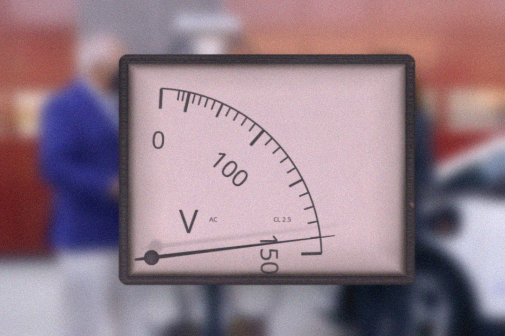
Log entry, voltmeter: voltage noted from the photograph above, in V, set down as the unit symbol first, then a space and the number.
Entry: V 145
